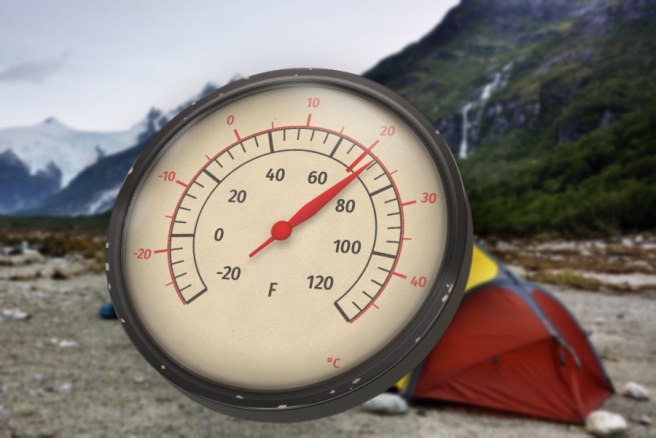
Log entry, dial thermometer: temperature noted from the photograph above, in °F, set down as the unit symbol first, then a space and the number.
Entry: °F 72
